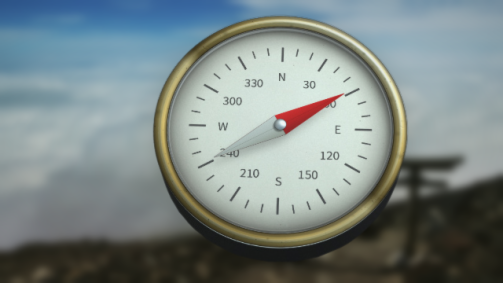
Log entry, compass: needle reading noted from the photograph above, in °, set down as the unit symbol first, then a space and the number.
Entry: ° 60
